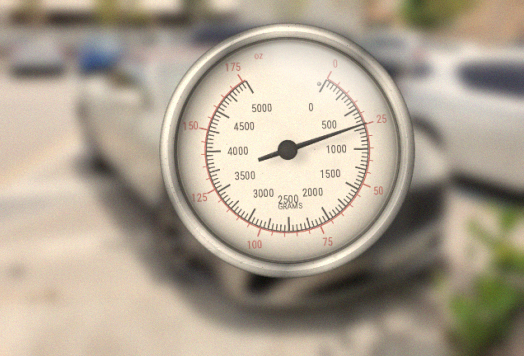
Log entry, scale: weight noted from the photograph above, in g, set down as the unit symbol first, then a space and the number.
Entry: g 700
